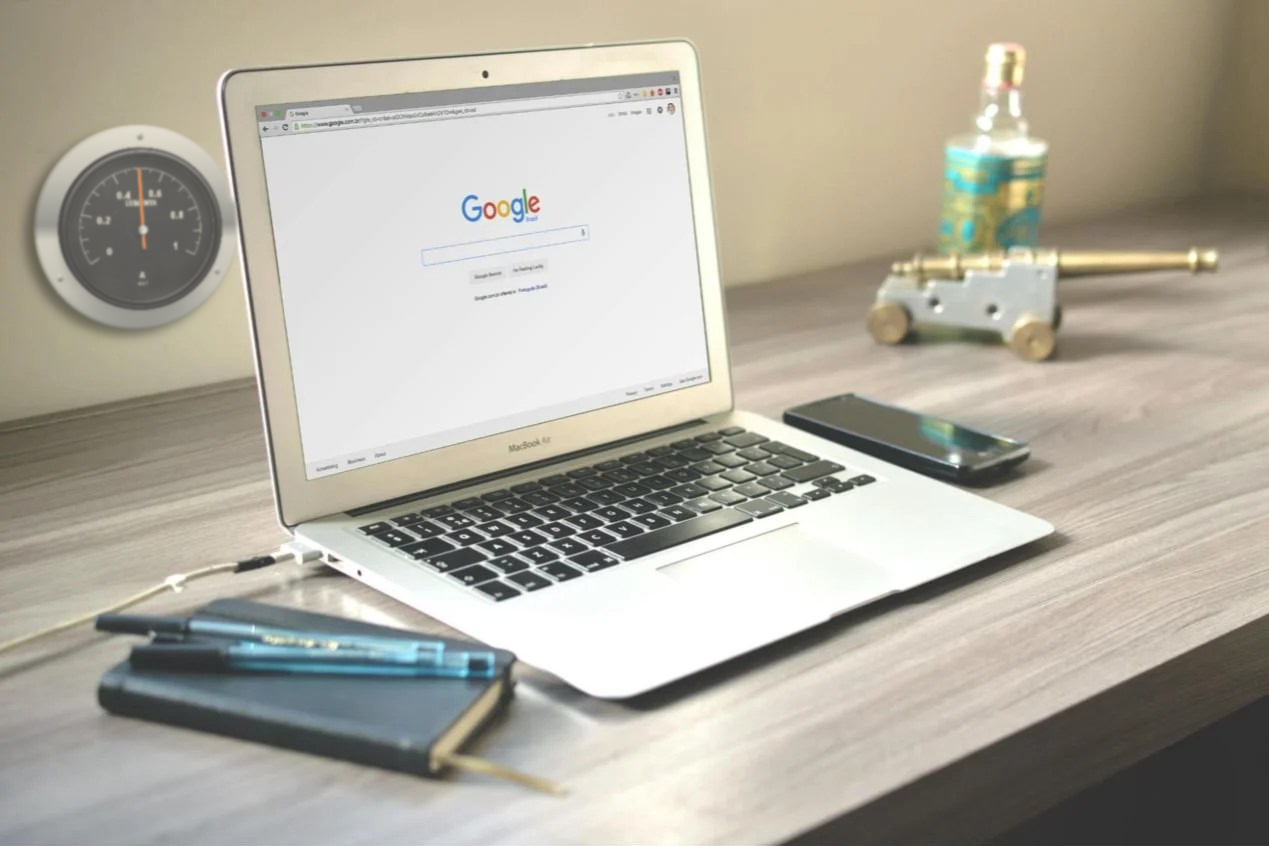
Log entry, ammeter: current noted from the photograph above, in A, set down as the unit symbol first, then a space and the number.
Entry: A 0.5
